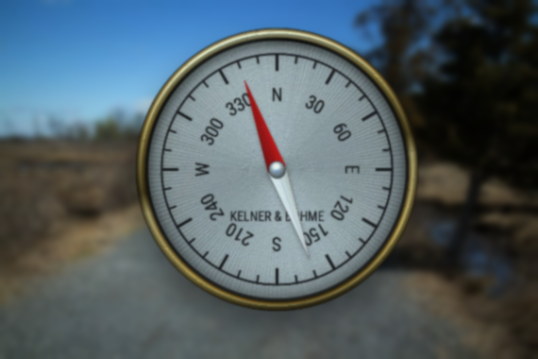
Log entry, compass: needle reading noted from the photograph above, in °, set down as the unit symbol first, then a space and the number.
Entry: ° 340
